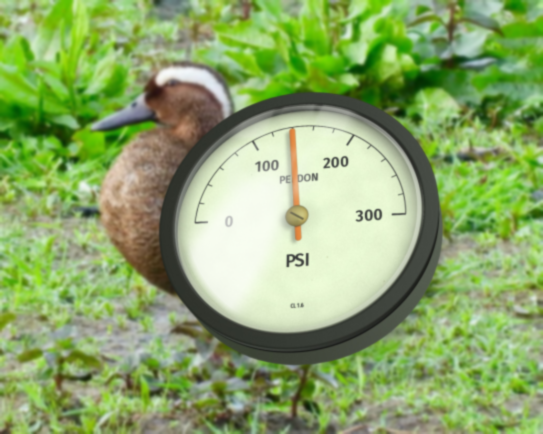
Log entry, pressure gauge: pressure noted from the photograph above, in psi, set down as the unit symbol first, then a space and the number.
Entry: psi 140
